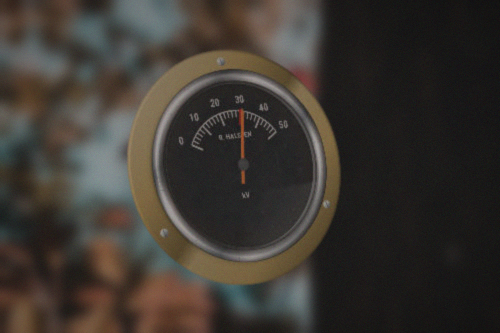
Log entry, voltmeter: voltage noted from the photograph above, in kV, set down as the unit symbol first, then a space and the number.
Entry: kV 30
